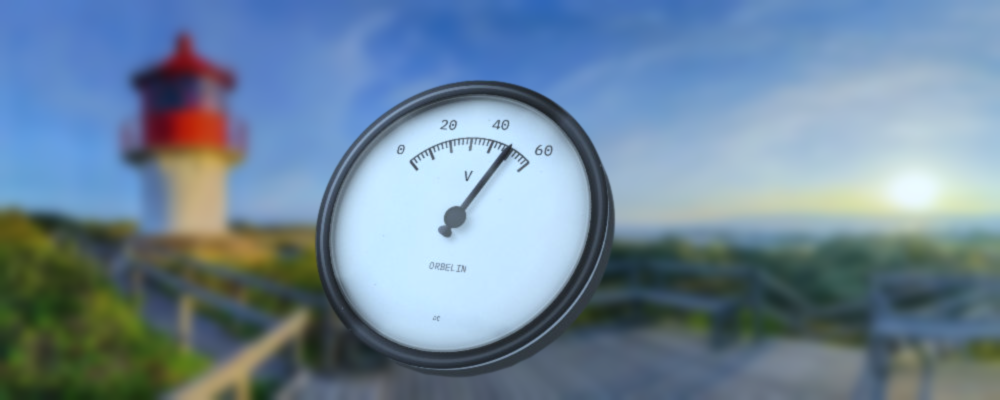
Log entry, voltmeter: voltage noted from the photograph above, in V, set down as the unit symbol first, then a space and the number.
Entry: V 50
